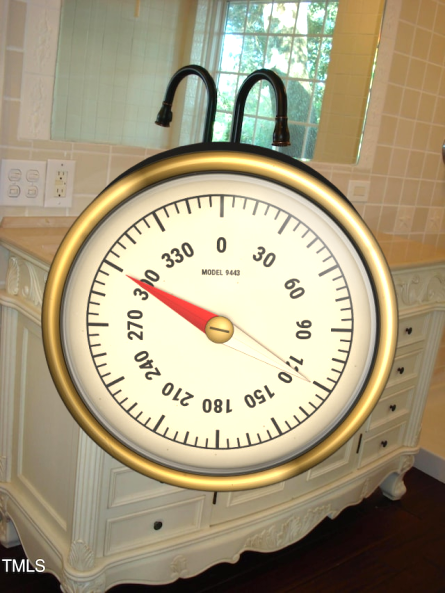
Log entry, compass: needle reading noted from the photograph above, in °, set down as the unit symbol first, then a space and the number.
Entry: ° 300
